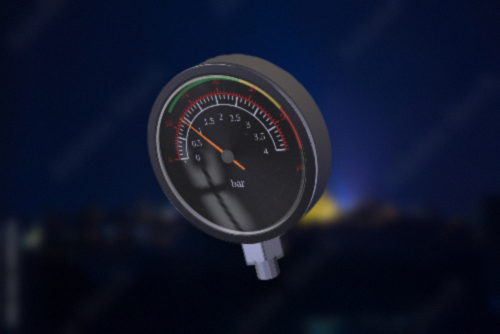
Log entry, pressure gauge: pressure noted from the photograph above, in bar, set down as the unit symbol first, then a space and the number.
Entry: bar 1
